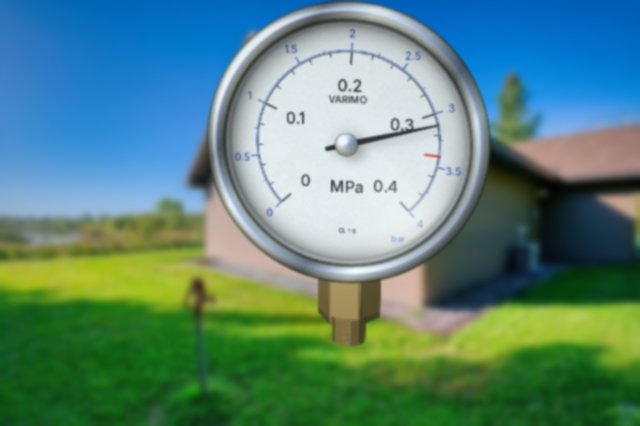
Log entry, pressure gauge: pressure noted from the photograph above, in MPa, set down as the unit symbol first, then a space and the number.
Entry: MPa 0.31
